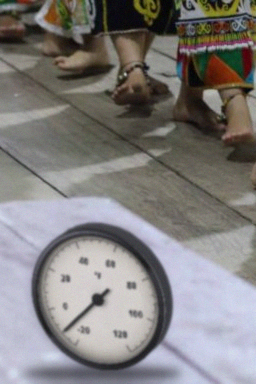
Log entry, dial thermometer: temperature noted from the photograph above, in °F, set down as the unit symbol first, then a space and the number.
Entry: °F -12
